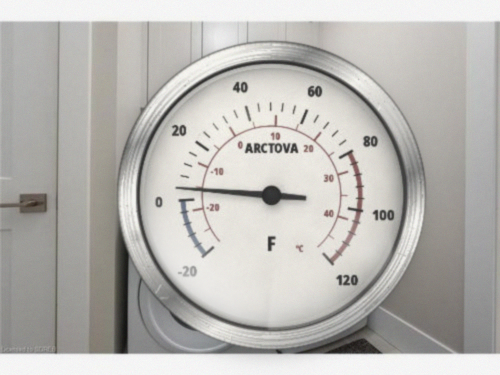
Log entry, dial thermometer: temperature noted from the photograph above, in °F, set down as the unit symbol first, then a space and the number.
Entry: °F 4
